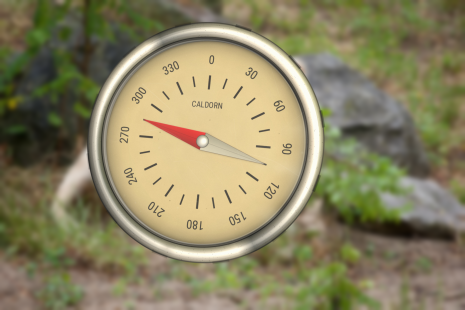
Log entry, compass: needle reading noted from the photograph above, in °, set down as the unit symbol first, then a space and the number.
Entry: ° 285
